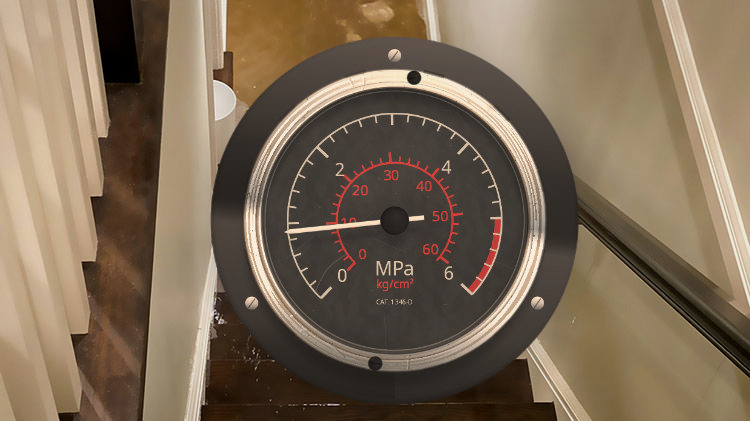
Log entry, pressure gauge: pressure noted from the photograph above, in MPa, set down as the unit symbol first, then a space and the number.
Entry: MPa 0.9
